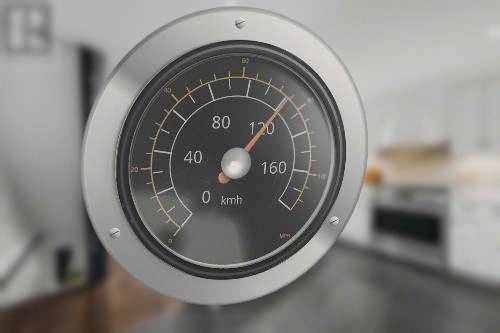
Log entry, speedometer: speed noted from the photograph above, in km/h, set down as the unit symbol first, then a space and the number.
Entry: km/h 120
